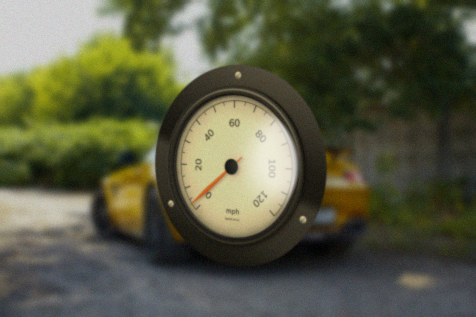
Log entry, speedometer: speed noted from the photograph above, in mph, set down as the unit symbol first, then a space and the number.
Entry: mph 2.5
